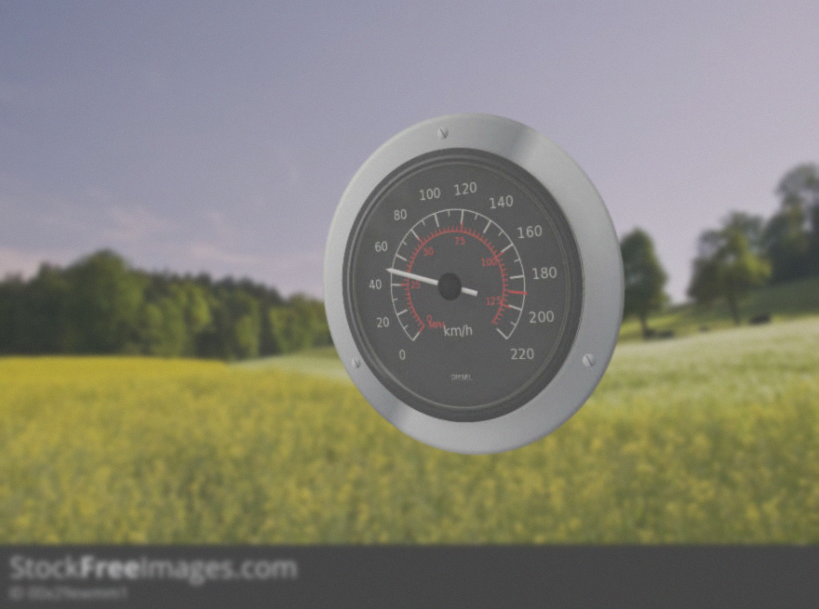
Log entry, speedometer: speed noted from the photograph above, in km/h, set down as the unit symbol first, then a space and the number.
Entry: km/h 50
